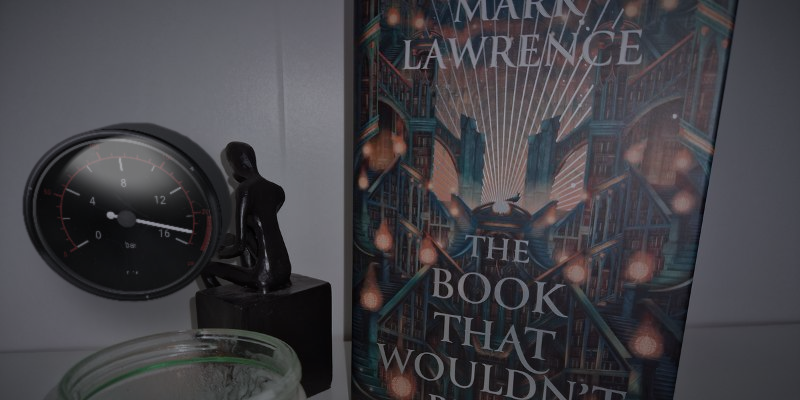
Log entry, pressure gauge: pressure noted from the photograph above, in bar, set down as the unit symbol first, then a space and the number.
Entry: bar 15
